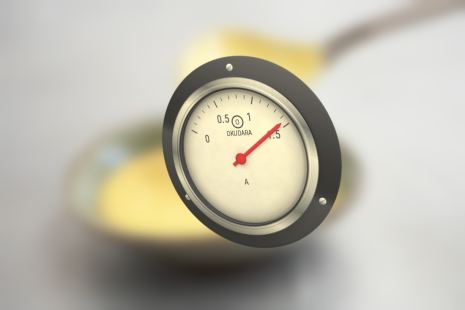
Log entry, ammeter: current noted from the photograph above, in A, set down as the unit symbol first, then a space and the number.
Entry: A 1.45
